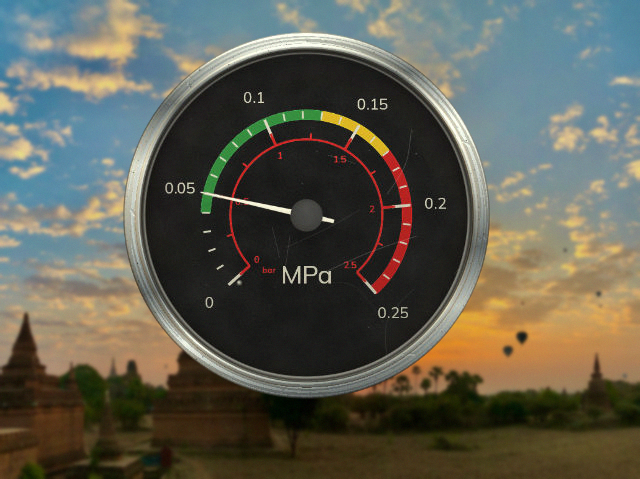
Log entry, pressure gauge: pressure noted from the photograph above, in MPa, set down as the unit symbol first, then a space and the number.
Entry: MPa 0.05
